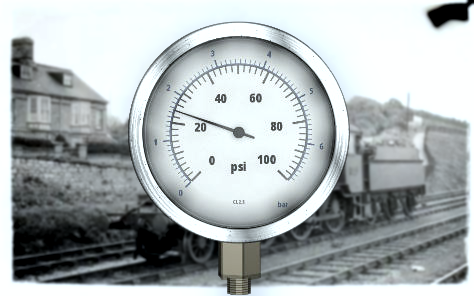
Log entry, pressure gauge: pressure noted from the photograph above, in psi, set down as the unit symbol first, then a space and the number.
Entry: psi 24
